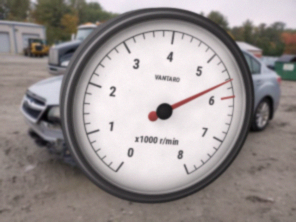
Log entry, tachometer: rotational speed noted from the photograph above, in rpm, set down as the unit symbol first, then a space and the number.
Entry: rpm 5600
